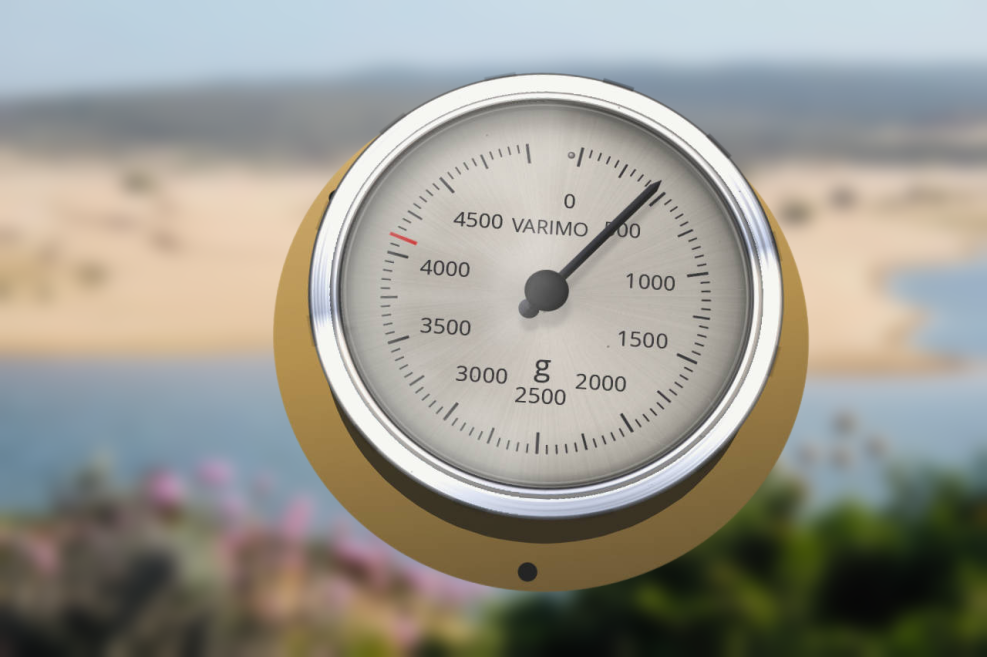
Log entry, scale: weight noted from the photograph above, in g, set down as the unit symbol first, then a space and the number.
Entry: g 450
